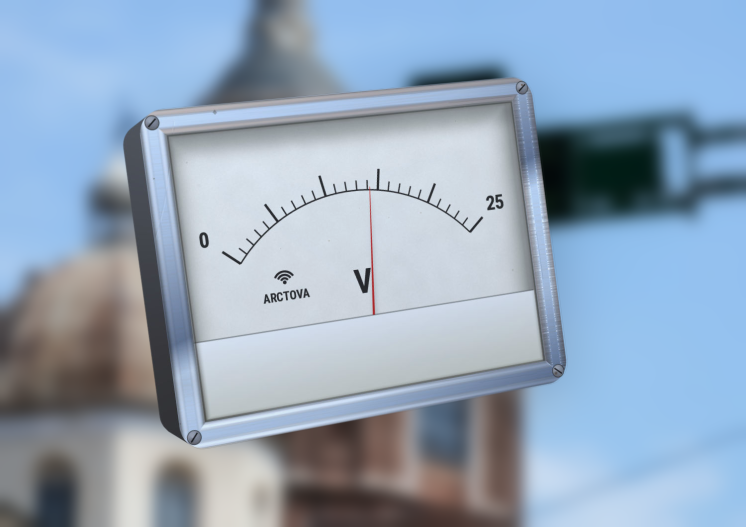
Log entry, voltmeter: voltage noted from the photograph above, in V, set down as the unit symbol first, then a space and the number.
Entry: V 14
